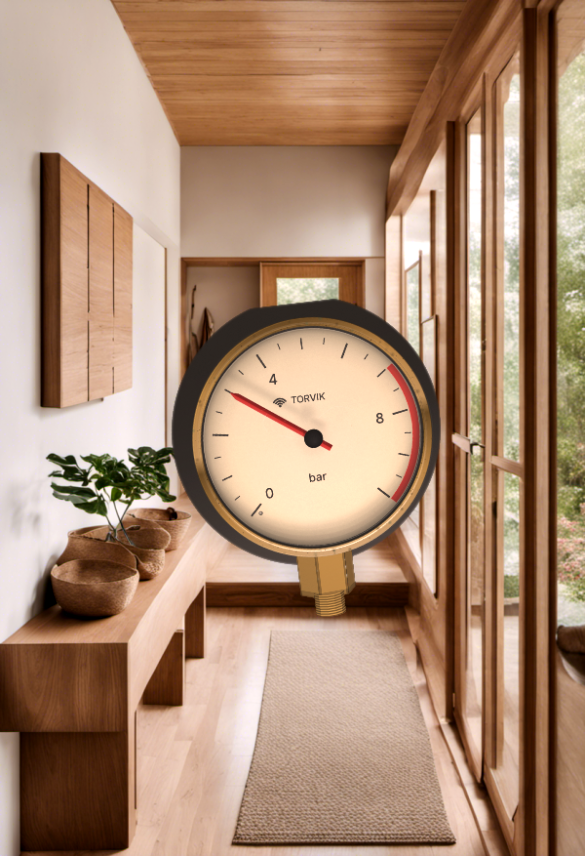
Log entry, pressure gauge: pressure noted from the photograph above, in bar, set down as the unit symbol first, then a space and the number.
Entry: bar 3
